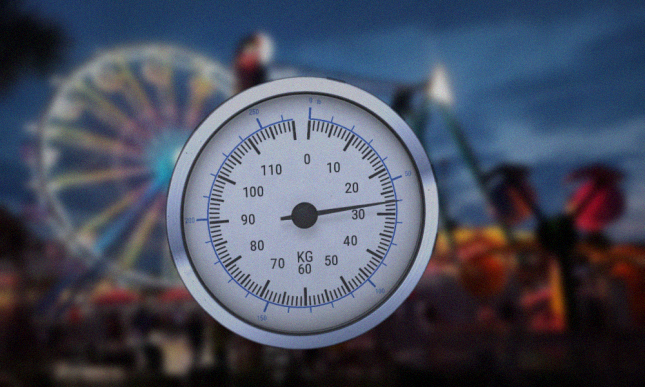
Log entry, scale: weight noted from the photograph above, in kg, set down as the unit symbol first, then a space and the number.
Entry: kg 27
